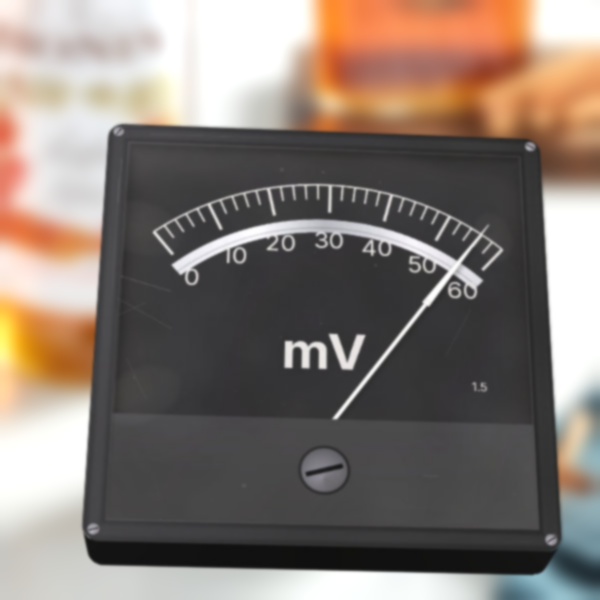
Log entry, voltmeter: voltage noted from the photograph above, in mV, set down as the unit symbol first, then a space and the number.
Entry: mV 56
